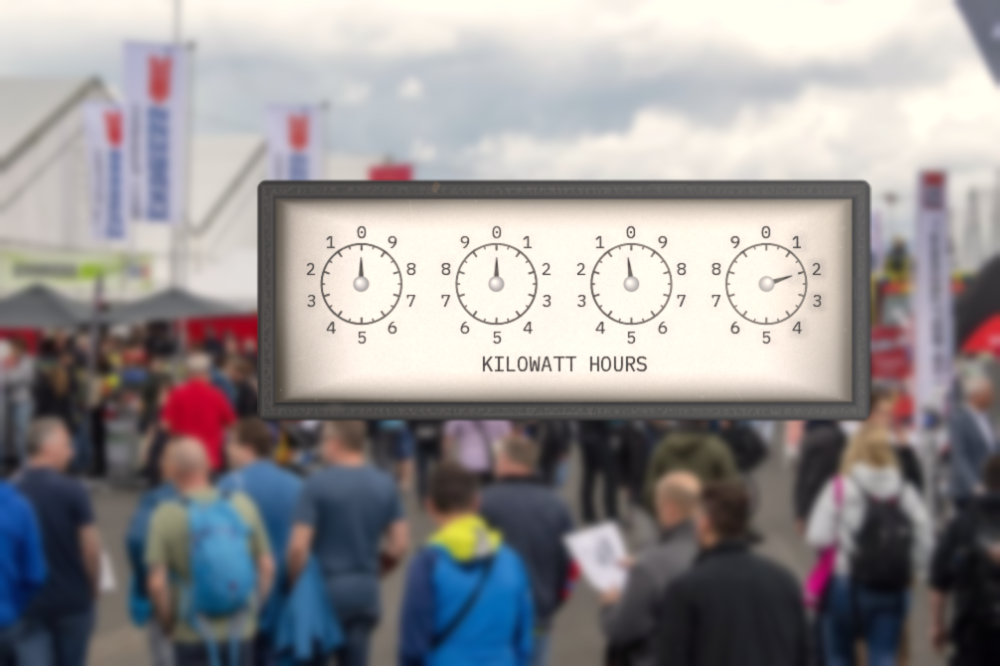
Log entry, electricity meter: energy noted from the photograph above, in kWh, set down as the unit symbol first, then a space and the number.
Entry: kWh 2
